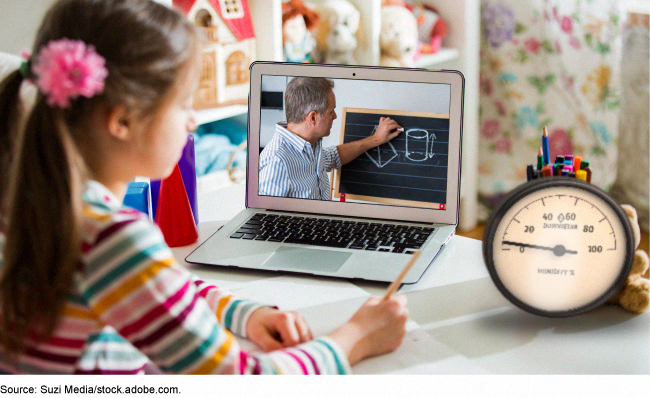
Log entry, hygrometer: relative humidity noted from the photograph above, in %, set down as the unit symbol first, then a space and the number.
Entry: % 5
